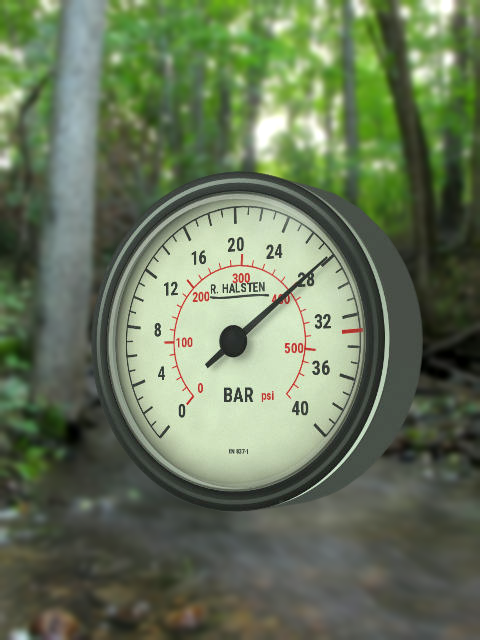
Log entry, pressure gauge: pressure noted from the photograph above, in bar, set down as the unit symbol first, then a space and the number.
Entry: bar 28
